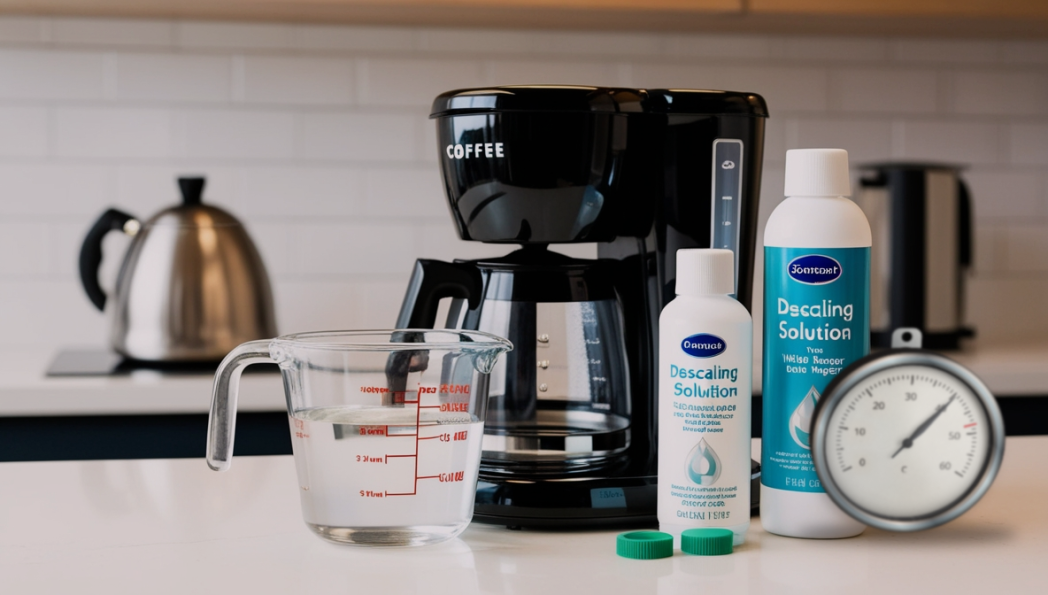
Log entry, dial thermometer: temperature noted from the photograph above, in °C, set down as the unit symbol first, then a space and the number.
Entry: °C 40
